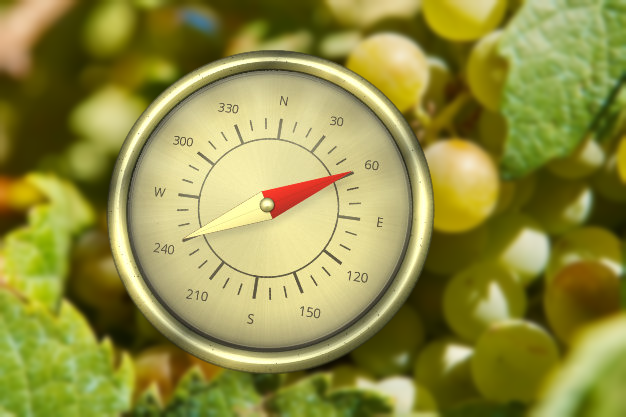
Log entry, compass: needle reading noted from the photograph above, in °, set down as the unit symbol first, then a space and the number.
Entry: ° 60
